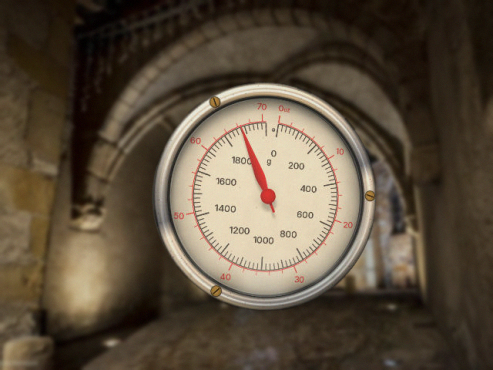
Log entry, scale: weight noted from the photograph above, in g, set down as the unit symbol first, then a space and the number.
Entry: g 1880
